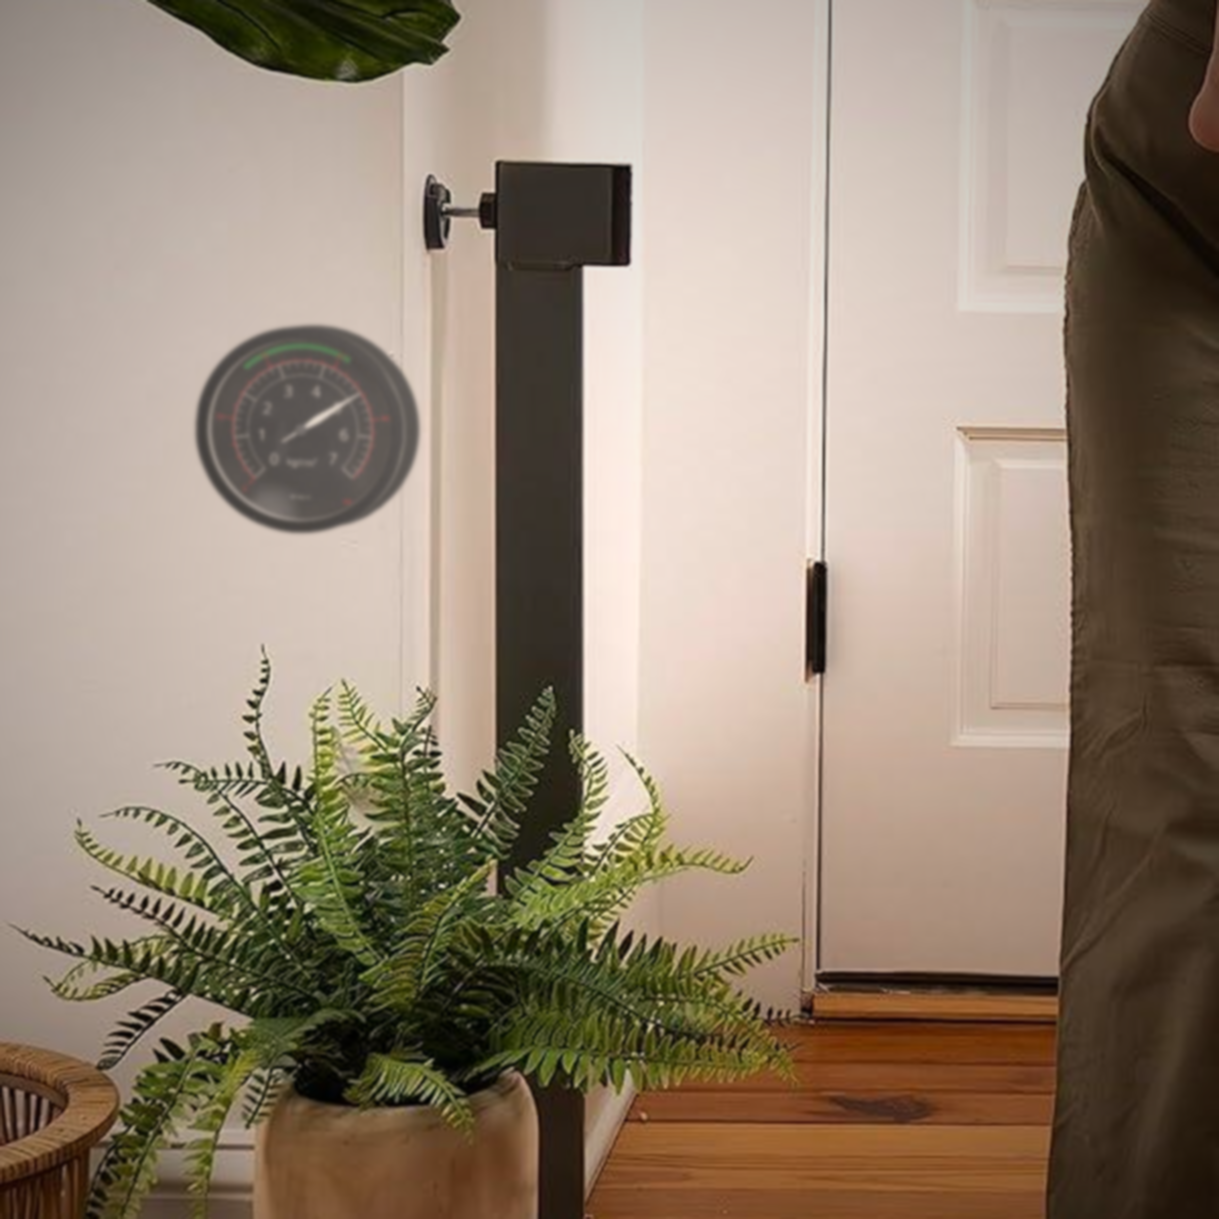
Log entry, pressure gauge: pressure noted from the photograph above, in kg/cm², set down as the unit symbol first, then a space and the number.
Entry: kg/cm² 5
